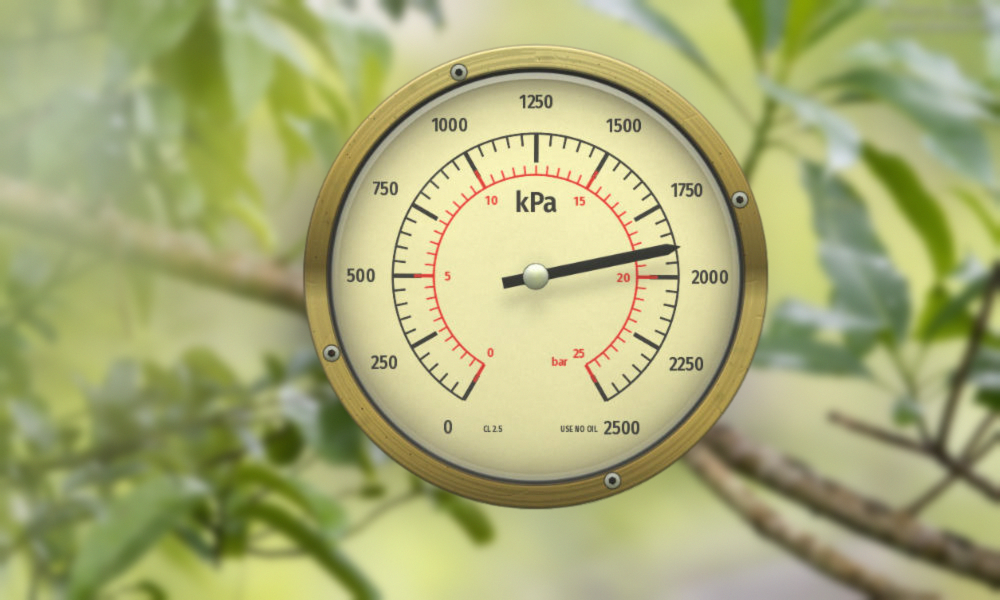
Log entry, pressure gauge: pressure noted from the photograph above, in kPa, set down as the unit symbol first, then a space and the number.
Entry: kPa 1900
